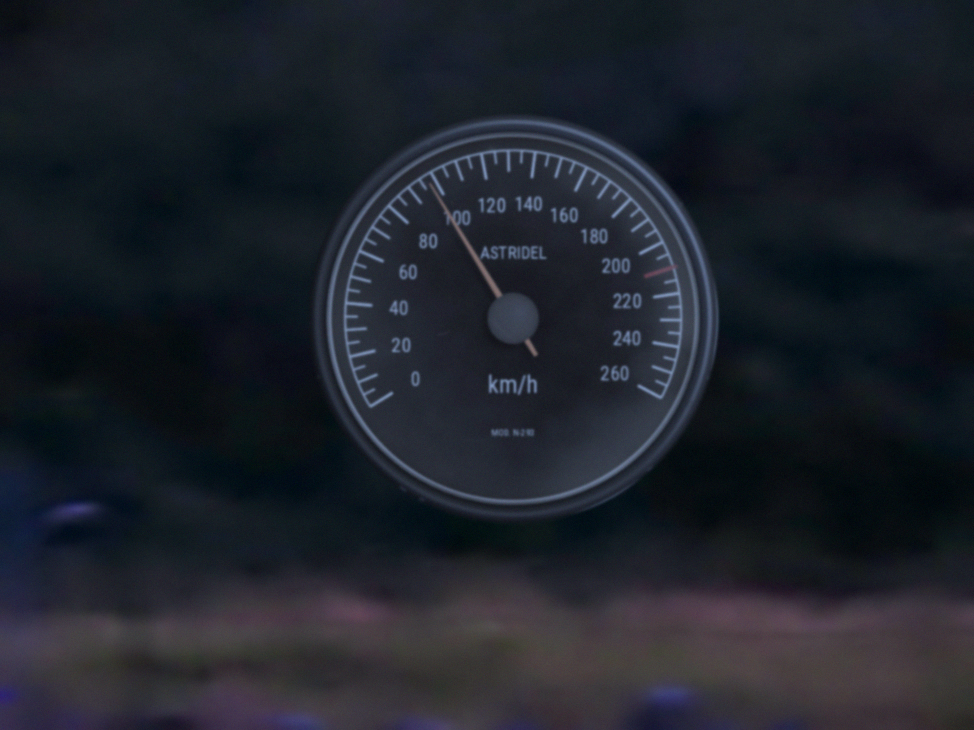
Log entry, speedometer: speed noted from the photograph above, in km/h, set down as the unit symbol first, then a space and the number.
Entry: km/h 97.5
